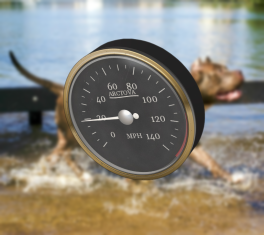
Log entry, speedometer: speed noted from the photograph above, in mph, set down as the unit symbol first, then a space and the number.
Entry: mph 20
